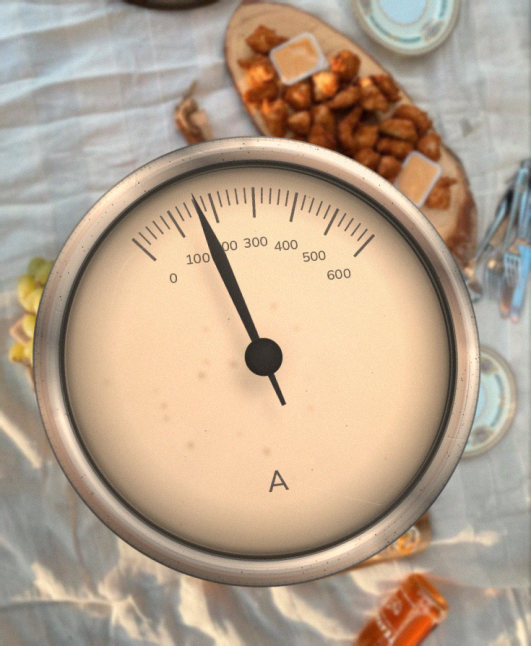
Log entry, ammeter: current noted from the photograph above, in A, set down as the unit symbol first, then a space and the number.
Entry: A 160
